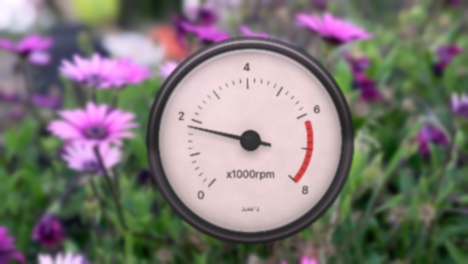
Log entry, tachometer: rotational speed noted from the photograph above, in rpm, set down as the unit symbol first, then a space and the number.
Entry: rpm 1800
